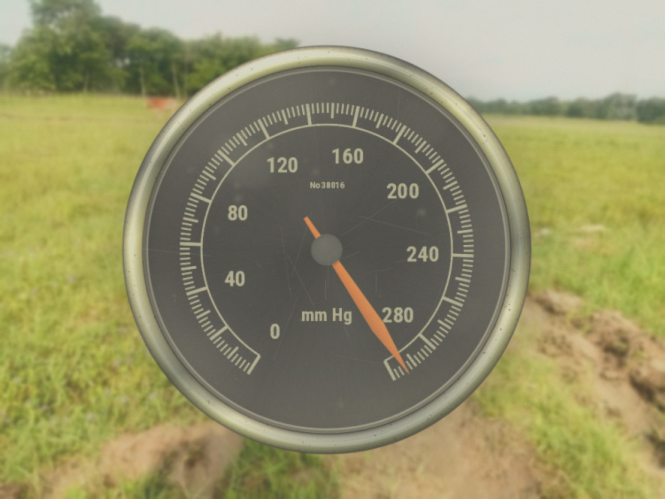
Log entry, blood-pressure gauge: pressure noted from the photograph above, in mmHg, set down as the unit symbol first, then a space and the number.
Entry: mmHg 294
